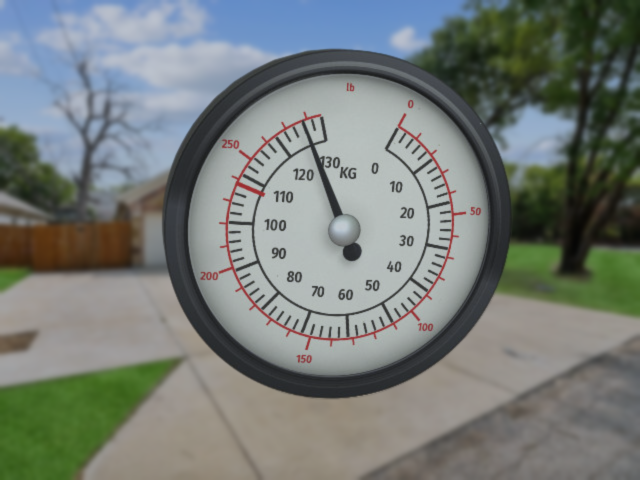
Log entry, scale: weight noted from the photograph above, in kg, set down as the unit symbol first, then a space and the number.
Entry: kg 126
